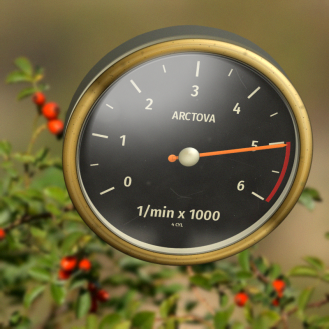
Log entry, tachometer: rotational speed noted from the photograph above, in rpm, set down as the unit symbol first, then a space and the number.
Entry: rpm 5000
